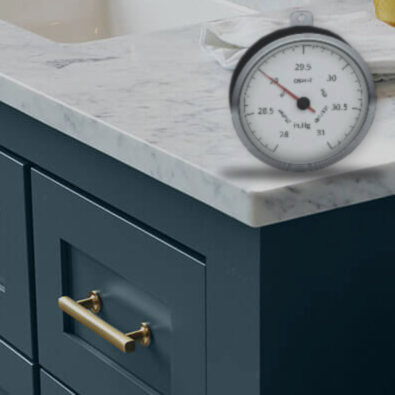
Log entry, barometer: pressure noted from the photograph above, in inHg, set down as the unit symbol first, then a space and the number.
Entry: inHg 29
